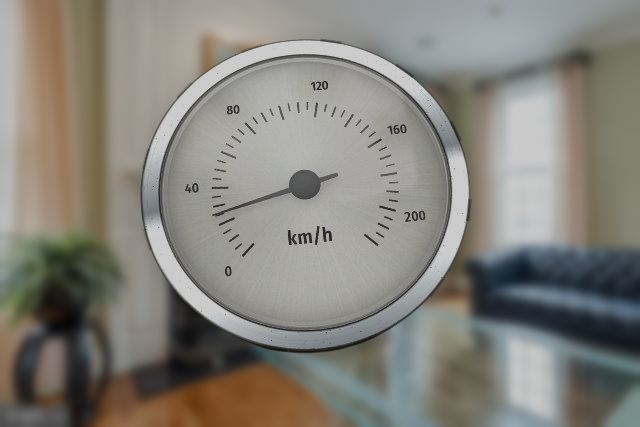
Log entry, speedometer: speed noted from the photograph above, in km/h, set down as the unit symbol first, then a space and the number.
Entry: km/h 25
